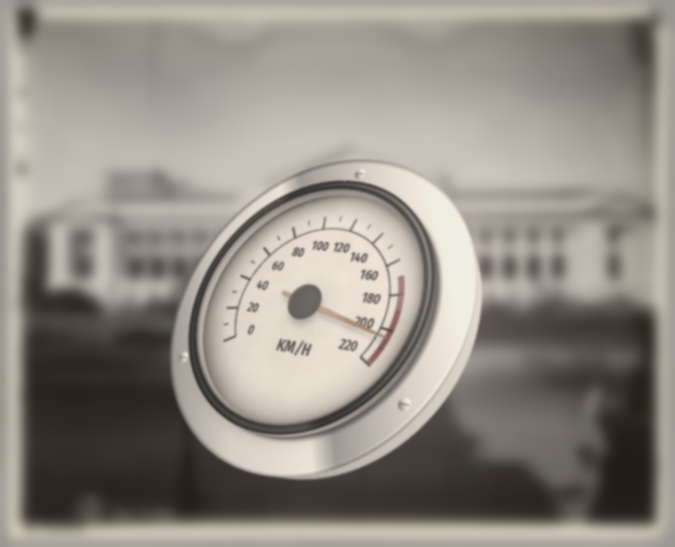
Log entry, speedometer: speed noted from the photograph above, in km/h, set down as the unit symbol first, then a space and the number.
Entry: km/h 205
